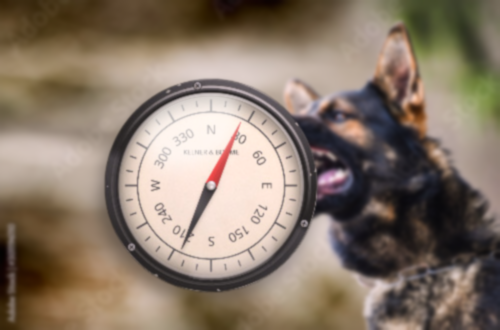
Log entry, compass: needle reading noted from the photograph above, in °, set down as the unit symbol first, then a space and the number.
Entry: ° 25
